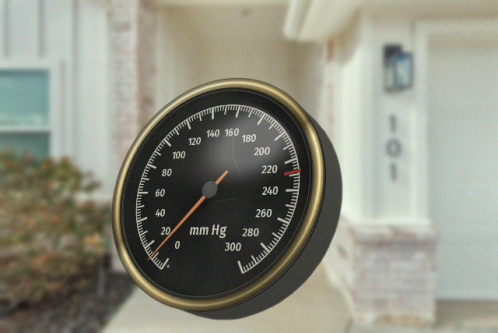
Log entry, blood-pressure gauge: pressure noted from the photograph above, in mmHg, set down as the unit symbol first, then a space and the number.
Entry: mmHg 10
